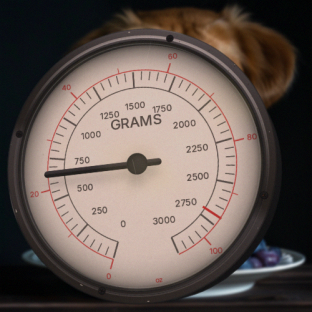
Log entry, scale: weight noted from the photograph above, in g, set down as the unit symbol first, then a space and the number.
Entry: g 650
